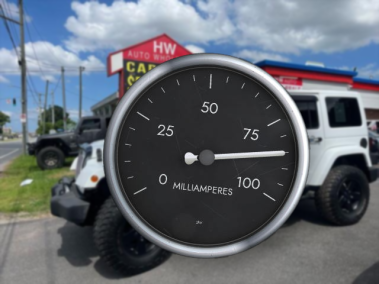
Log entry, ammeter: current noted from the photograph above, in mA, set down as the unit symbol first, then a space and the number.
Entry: mA 85
